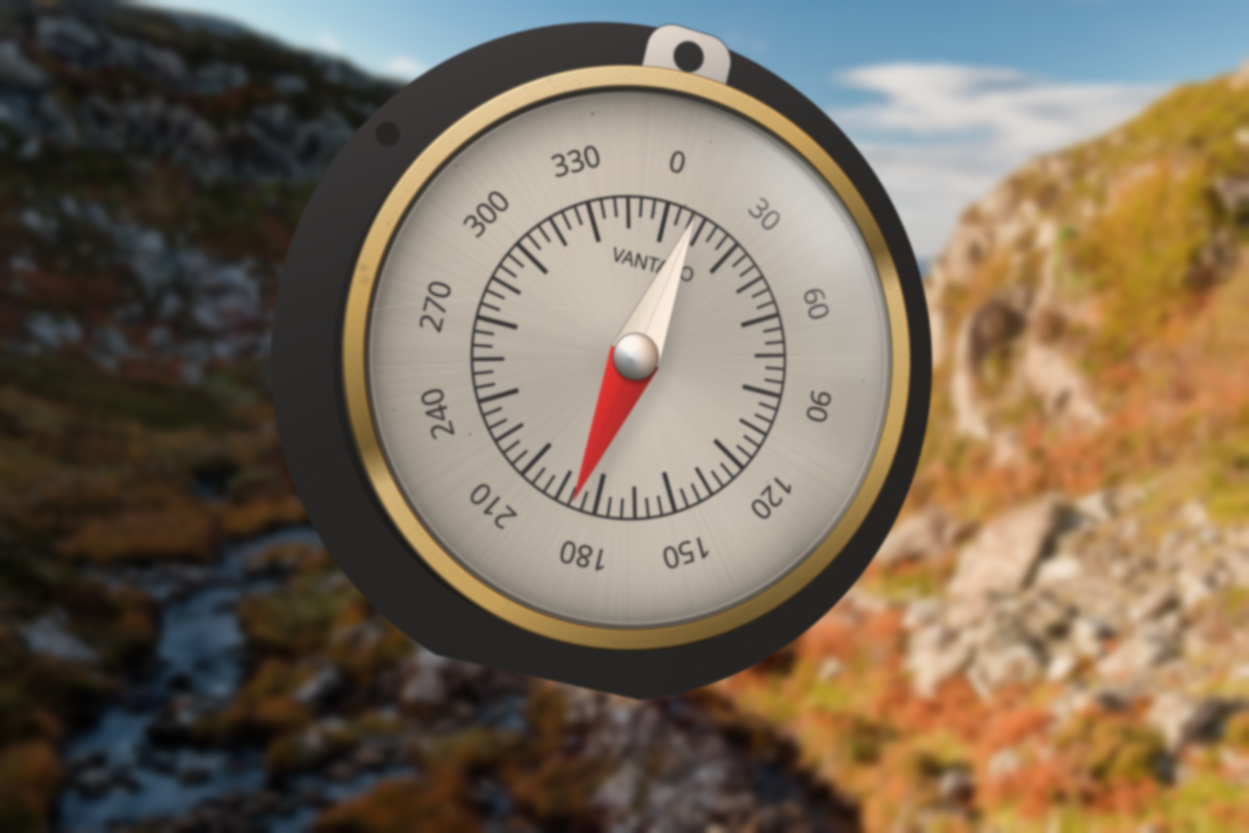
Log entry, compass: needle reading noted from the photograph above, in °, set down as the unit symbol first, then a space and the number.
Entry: ° 190
